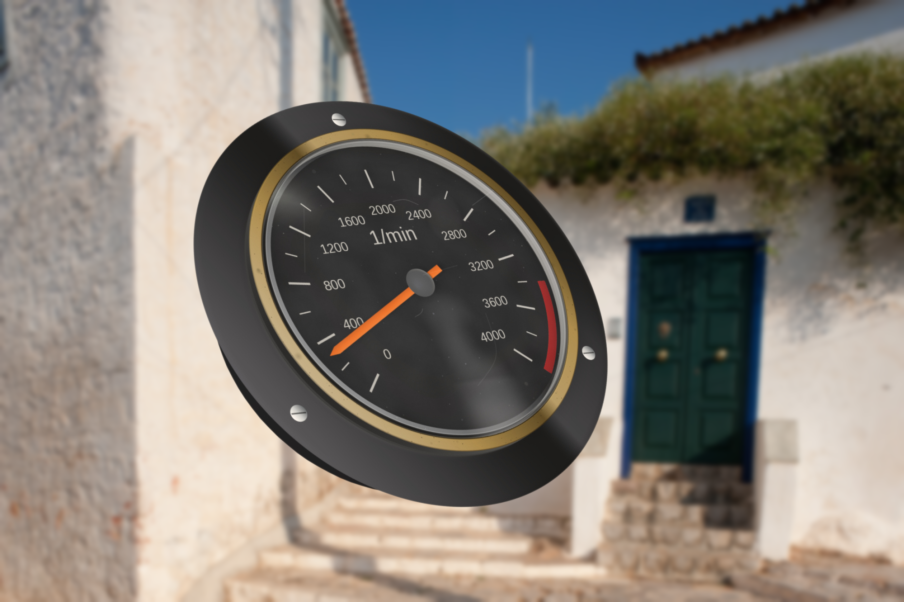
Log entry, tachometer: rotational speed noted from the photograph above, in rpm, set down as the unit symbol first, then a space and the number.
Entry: rpm 300
